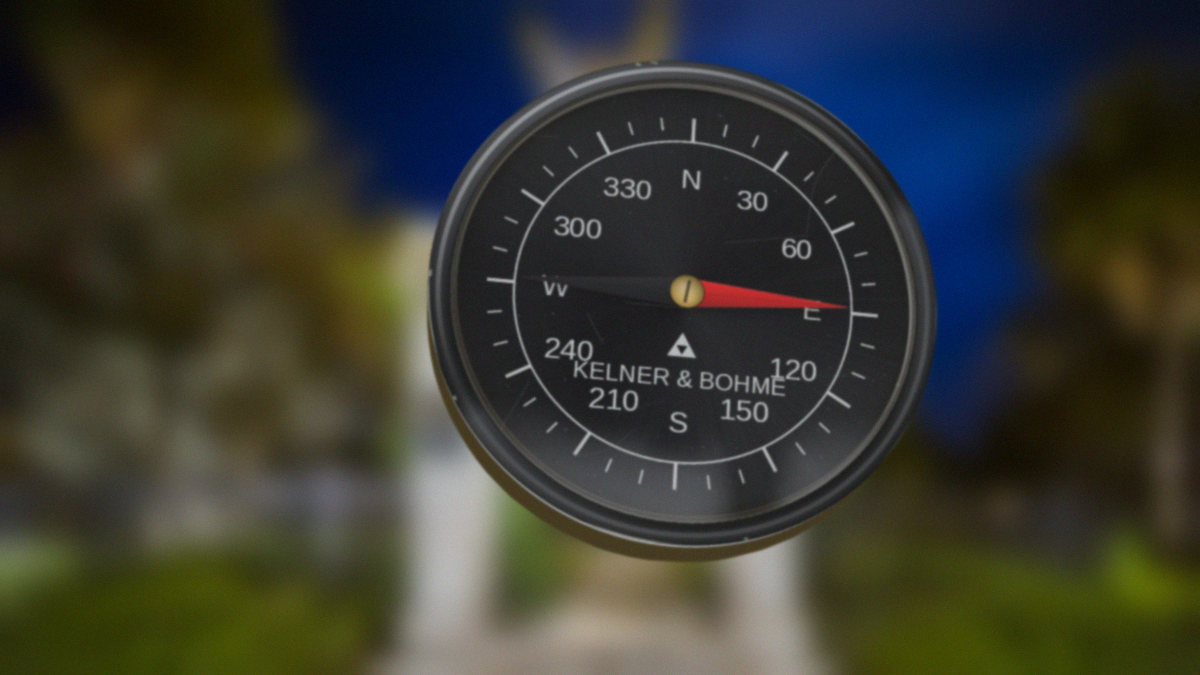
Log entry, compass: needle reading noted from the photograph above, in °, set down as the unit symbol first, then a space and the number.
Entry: ° 90
